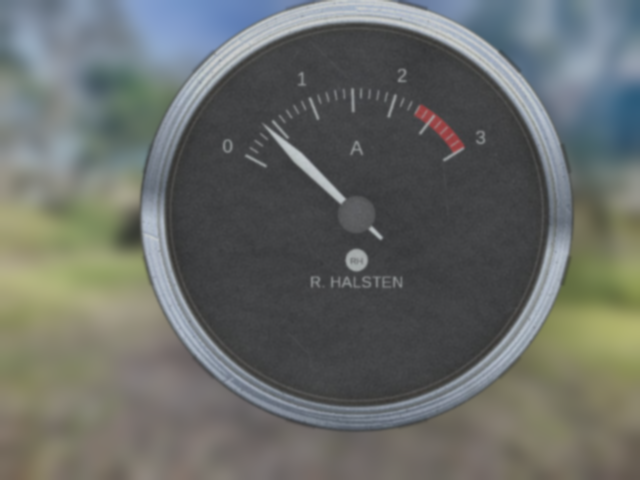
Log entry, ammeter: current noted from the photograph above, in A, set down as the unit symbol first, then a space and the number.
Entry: A 0.4
